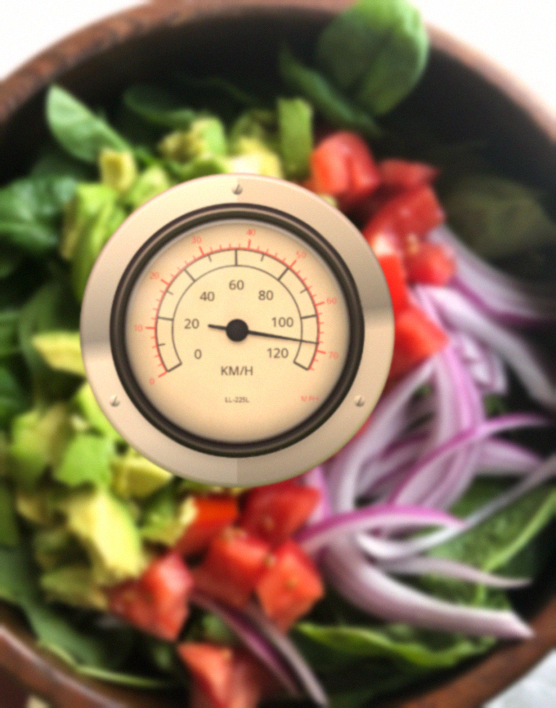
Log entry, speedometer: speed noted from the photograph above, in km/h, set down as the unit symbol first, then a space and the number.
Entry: km/h 110
